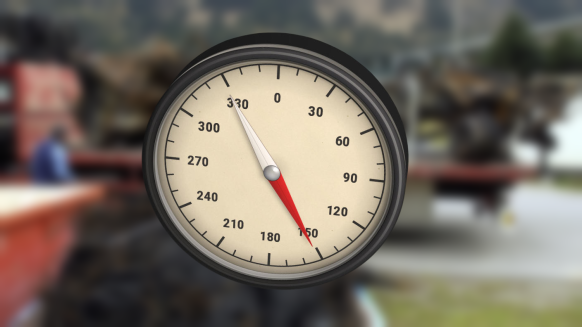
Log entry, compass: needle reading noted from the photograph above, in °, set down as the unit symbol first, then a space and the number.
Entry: ° 150
